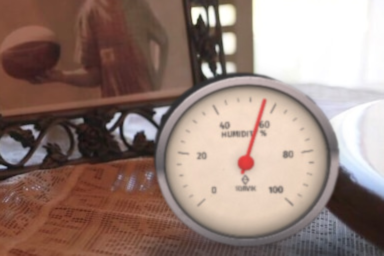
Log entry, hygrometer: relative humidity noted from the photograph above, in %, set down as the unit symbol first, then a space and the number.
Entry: % 56
